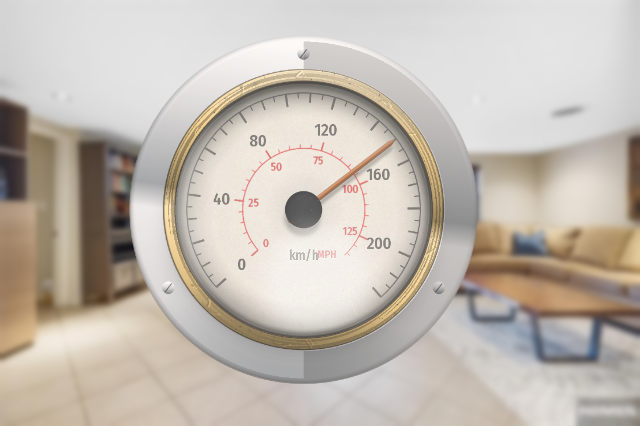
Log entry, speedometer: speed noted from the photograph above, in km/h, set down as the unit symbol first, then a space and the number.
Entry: km/h 150
